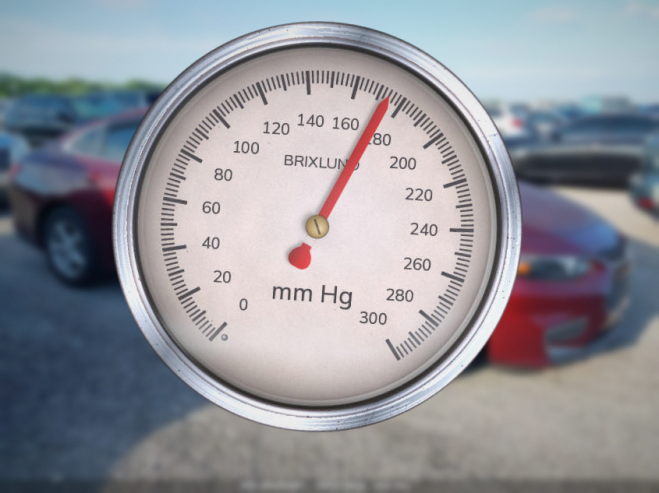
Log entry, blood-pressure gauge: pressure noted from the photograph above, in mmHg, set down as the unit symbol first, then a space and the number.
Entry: mmHg 174
